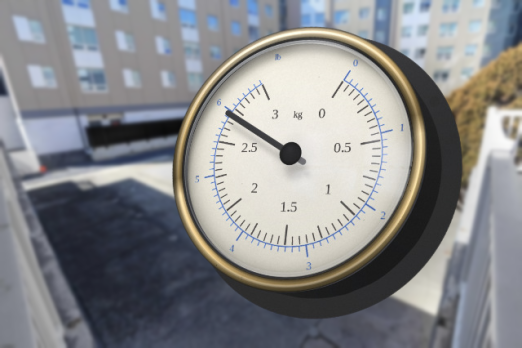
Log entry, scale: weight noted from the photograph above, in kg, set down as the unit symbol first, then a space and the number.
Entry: kg 2.7
